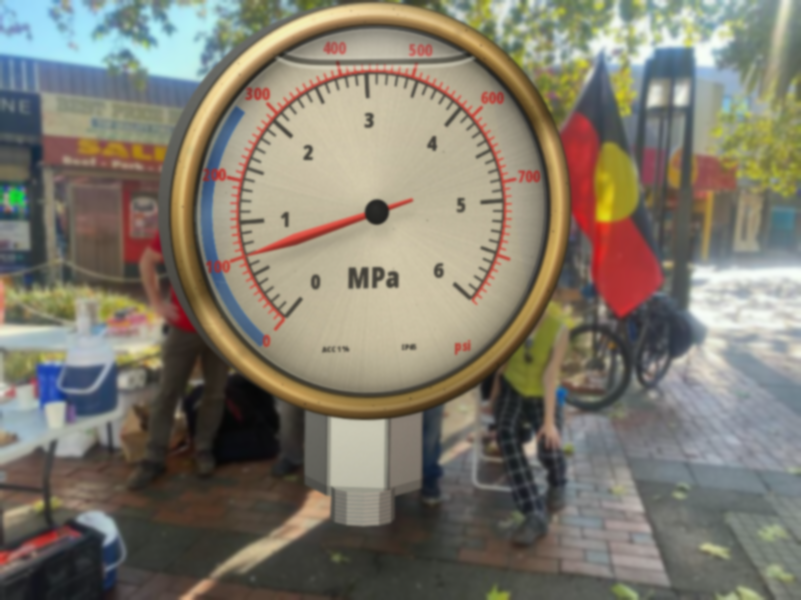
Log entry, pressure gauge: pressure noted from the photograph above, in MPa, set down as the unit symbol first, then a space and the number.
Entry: MPa 0.7
